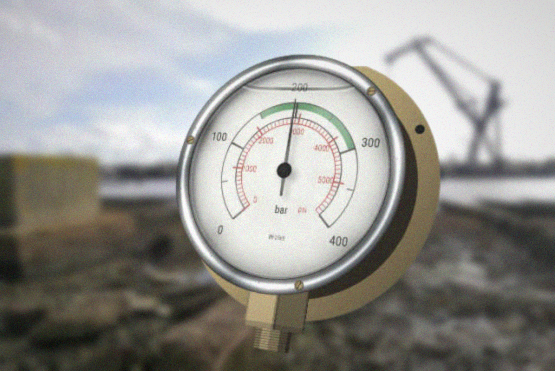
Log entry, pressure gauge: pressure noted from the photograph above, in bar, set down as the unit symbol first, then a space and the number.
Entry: bar 200
